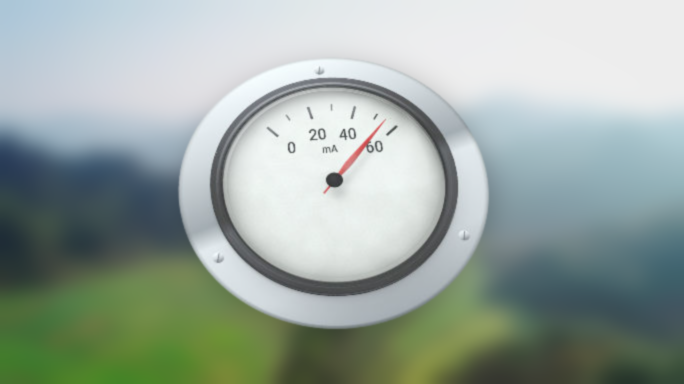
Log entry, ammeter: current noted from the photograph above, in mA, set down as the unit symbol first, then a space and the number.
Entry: mA 55
